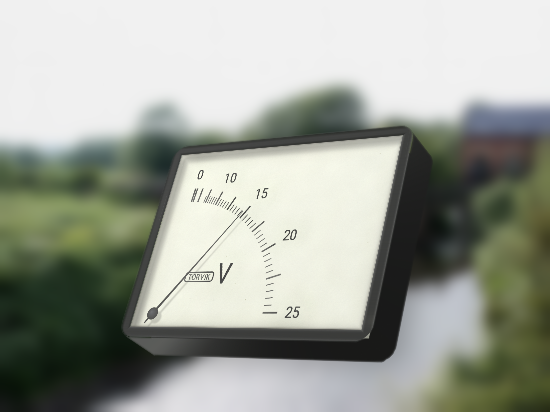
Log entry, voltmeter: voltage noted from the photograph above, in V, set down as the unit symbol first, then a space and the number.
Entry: V 15
